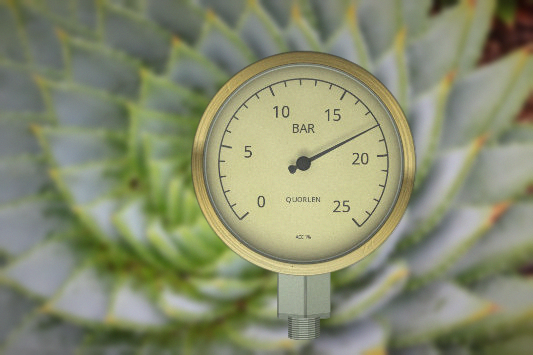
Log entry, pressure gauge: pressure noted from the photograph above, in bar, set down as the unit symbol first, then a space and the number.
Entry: bar 18
